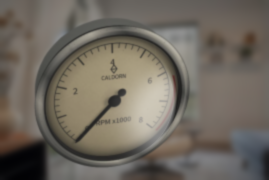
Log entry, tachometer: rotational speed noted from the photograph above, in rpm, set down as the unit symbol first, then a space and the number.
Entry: rpm 0
